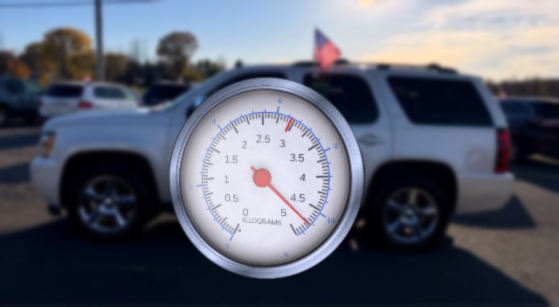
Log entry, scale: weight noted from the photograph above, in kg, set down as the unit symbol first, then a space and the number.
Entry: kg 4.75
